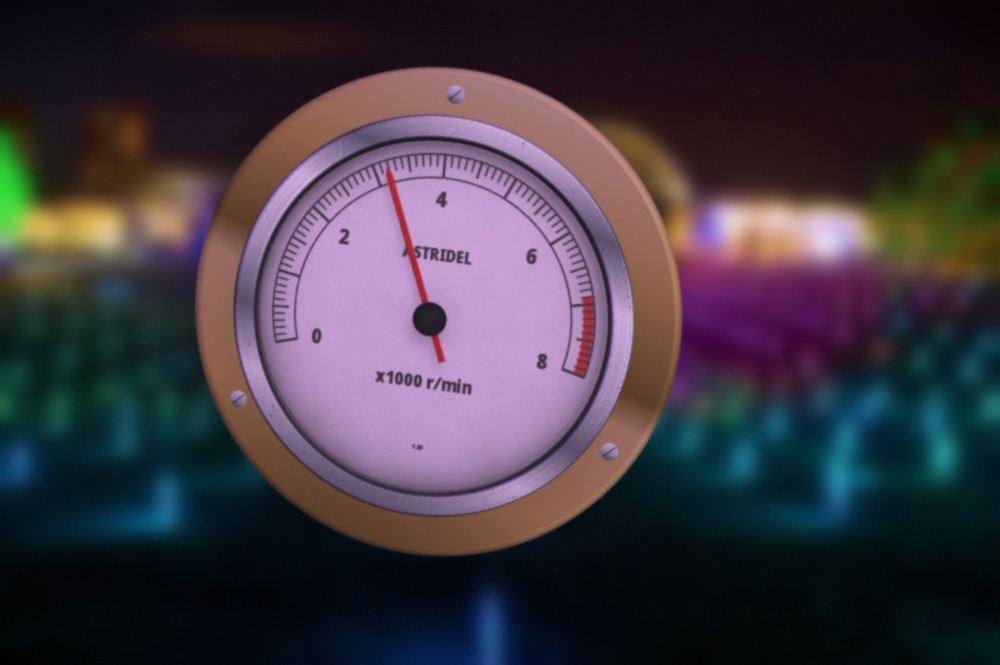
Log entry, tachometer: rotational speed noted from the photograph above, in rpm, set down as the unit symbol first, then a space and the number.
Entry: rpm 3200
